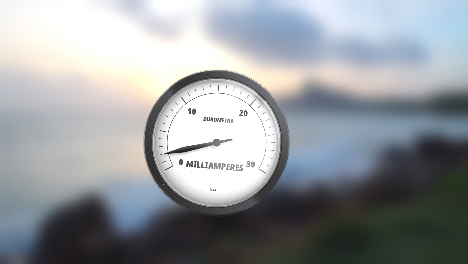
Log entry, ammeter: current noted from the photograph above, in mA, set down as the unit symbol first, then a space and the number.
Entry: mA 2
